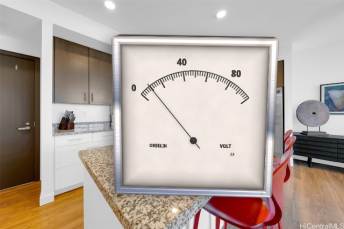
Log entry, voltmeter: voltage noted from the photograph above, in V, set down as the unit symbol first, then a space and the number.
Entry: V 10
